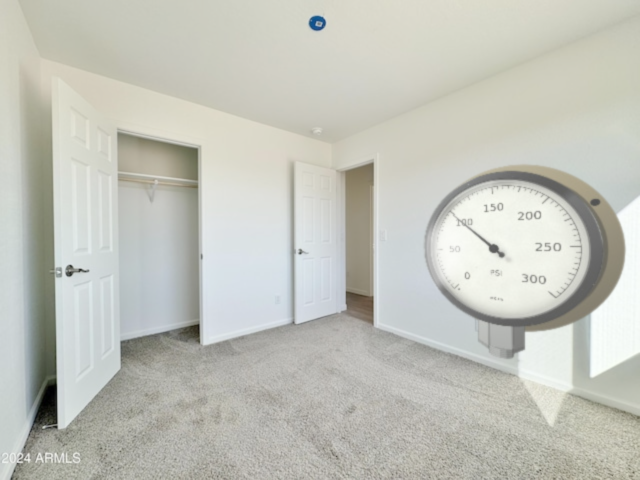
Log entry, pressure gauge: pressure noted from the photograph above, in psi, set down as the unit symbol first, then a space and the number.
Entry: psi 100
